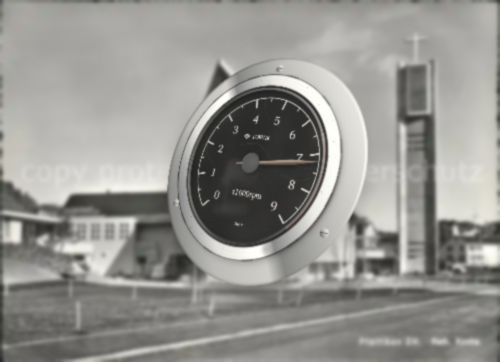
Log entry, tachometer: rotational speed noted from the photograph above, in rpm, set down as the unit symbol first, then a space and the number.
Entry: rpm 7250
